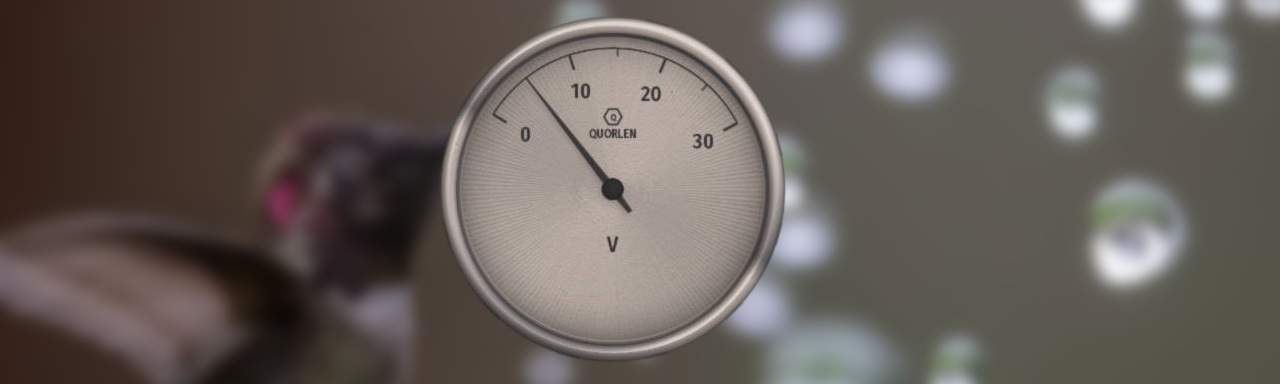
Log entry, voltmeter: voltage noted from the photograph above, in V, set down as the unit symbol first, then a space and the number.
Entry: V 5
